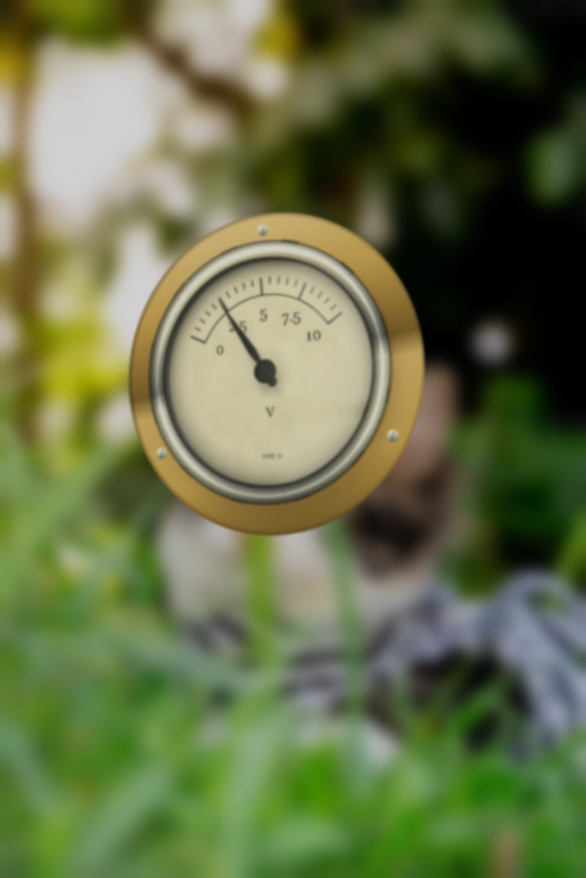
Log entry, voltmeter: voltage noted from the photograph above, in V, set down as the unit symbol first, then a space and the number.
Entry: V 2.5
